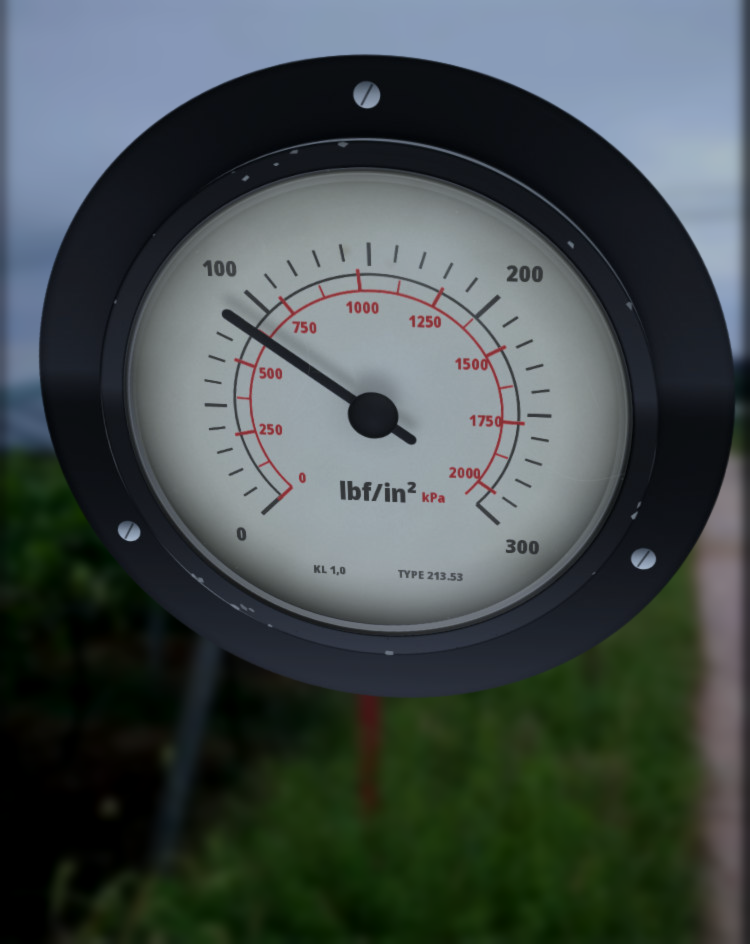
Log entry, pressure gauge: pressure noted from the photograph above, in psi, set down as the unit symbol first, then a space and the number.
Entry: psi 90
